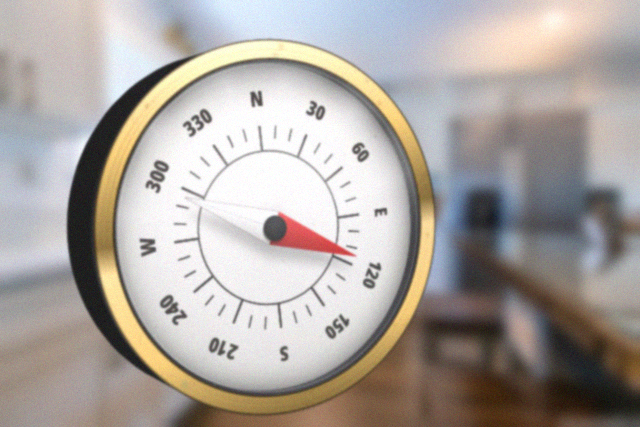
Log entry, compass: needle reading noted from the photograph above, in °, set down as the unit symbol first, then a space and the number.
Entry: ° 115
